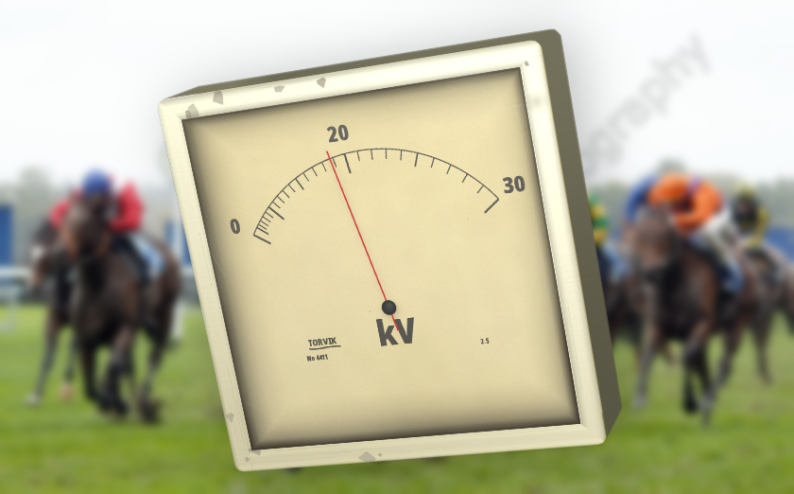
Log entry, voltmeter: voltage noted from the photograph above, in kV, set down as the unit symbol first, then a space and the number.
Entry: kV 19
